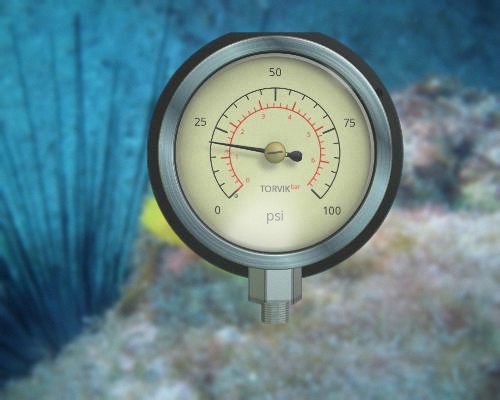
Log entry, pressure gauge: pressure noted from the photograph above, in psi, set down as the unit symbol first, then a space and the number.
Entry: psi 20
